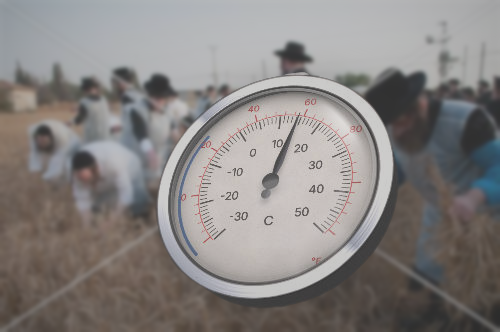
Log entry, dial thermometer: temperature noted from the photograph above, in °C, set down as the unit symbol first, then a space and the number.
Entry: °C 15
